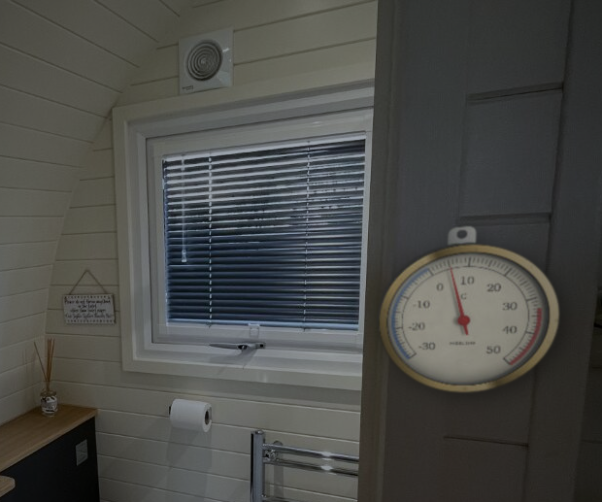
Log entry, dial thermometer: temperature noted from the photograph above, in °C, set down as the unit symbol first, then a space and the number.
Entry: °C 5
